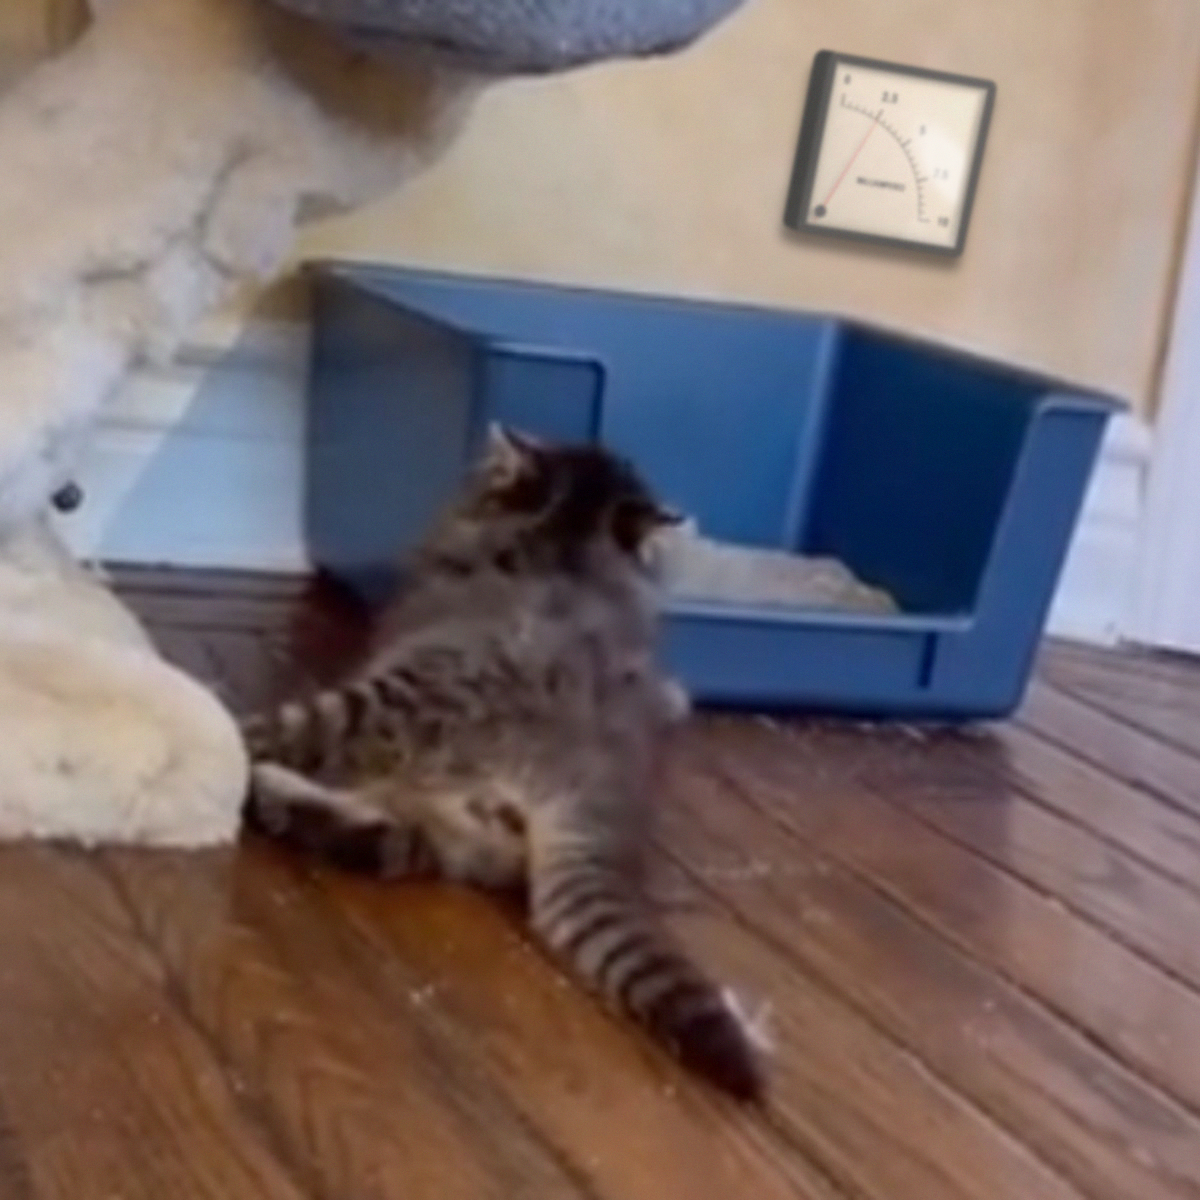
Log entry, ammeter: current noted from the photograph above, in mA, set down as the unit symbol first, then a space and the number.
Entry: mA 2.5
